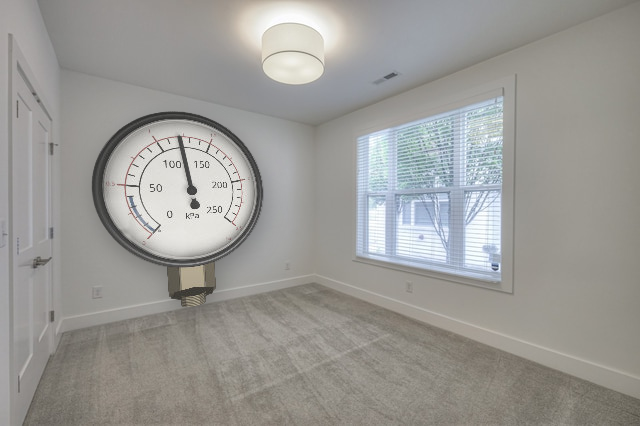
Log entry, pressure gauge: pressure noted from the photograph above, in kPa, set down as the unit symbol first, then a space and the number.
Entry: kPa 120
